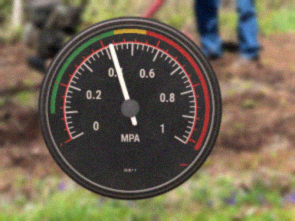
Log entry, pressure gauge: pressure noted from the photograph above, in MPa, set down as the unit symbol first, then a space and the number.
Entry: MPa 0.42
